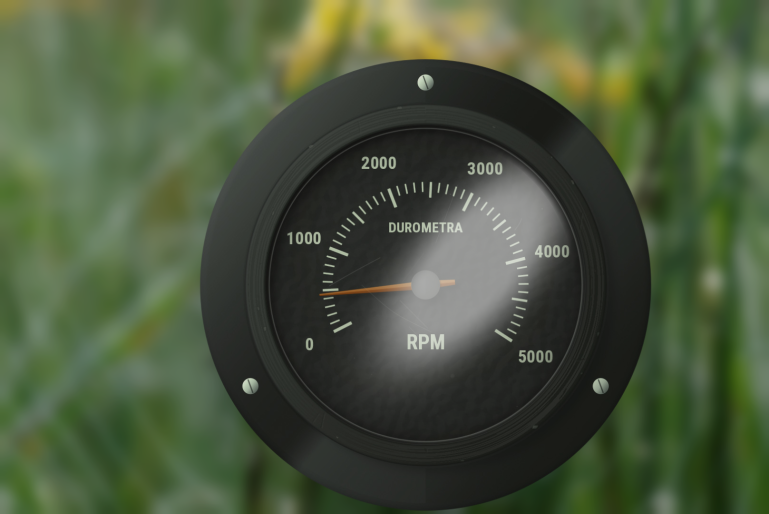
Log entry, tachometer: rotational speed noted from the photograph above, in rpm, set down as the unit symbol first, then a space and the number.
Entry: rpm 450
